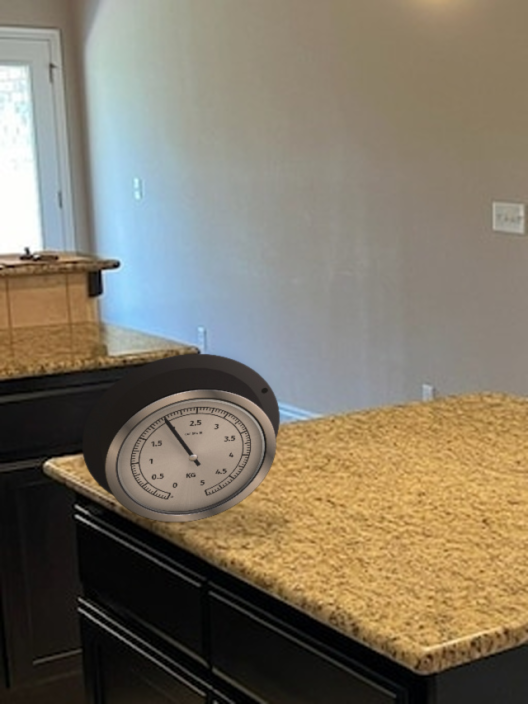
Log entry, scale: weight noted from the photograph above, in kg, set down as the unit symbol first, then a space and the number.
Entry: kg 2
